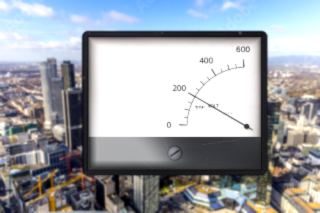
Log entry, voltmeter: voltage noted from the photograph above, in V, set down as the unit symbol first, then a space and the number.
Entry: V 200
